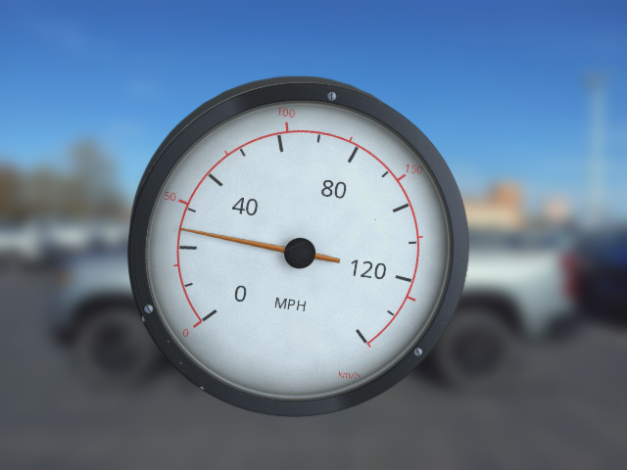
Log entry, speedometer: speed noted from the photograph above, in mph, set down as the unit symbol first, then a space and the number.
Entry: mph 25
